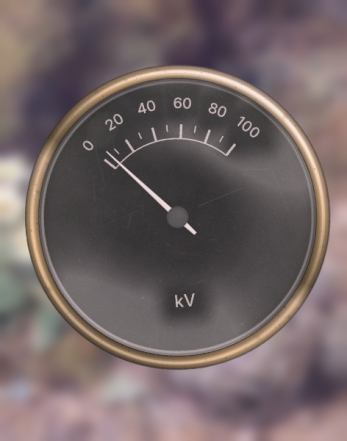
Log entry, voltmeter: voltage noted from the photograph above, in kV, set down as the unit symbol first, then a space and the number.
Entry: kV 5
